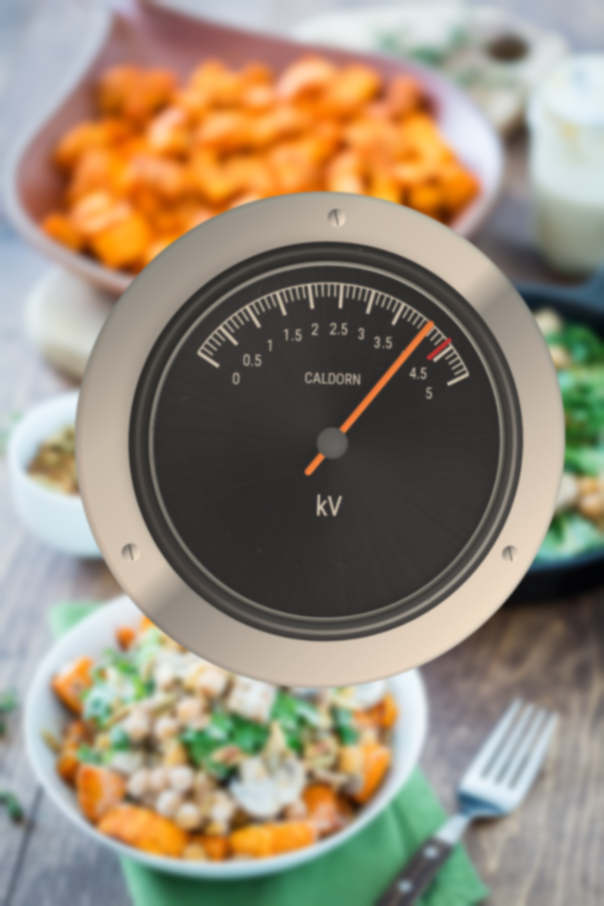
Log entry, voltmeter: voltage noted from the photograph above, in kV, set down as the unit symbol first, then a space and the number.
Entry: kV 4
